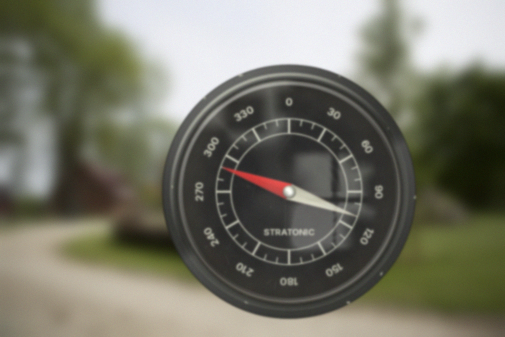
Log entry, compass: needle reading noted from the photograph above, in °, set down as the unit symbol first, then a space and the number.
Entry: ° 290
